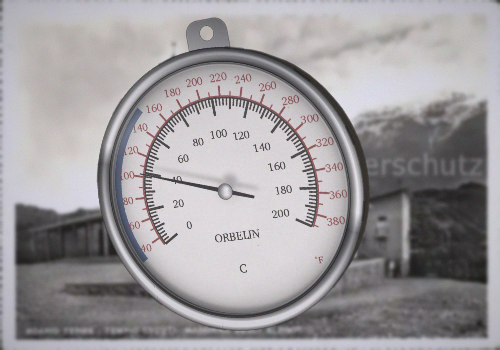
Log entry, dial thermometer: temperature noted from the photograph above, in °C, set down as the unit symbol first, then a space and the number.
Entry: °C 40
